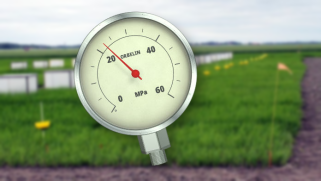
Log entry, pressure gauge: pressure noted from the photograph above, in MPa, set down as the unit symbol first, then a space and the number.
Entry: MPa 22.5
